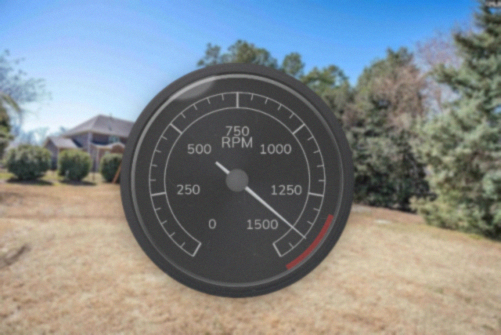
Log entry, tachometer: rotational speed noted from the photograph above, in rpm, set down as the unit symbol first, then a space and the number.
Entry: rpm 1400
